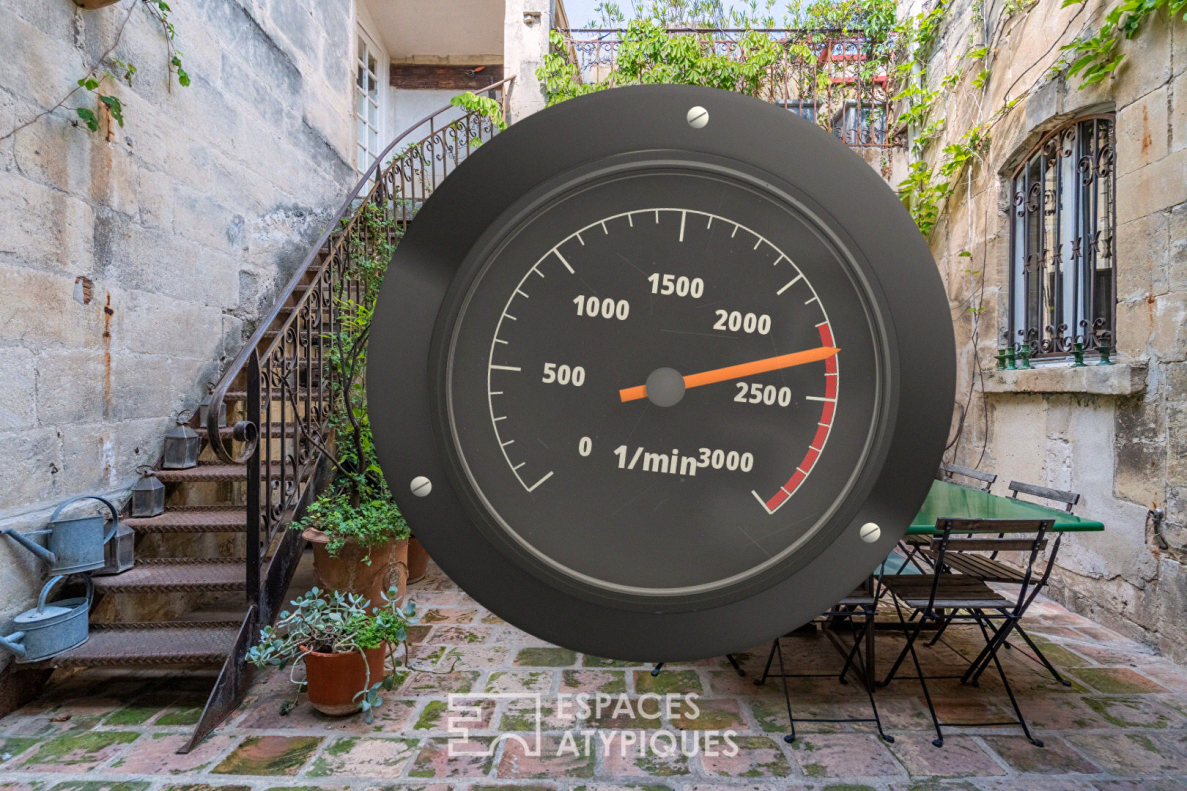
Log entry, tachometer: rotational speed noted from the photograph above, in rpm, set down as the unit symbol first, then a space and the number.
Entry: rpm 2300
